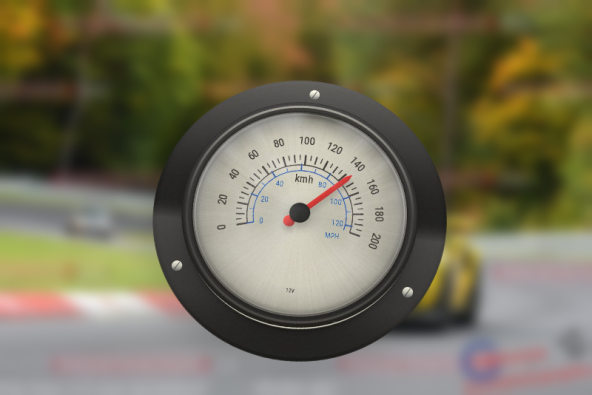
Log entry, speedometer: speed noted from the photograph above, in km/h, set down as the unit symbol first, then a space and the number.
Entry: km/h 145
